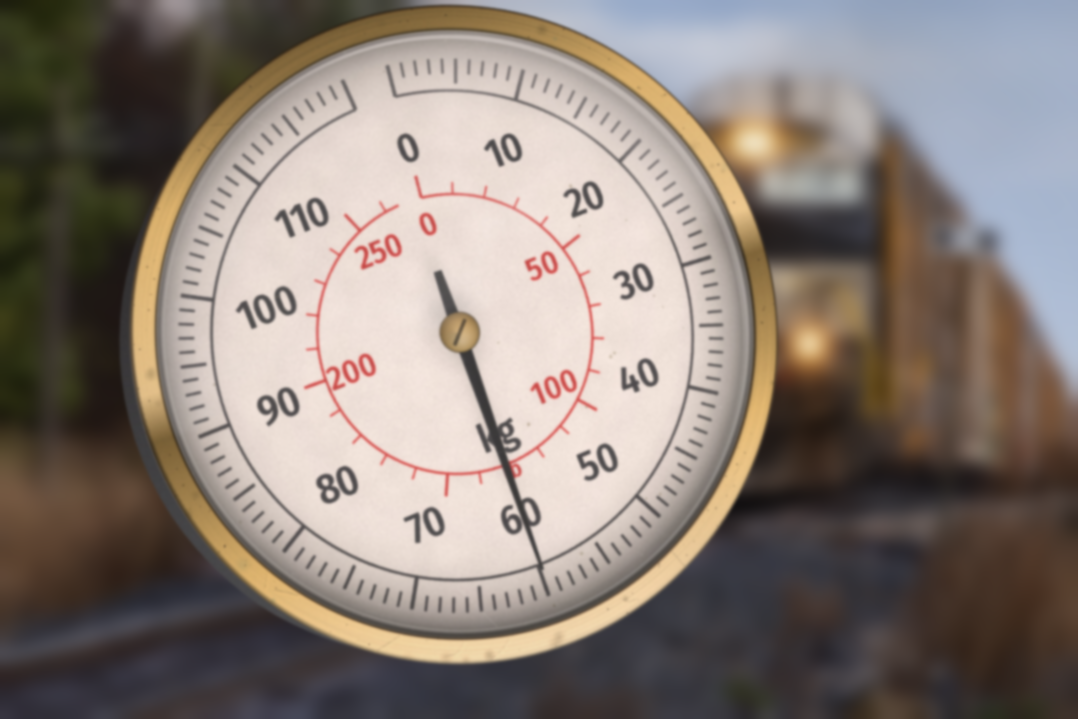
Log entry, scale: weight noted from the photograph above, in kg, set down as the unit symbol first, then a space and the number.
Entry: kg 60
